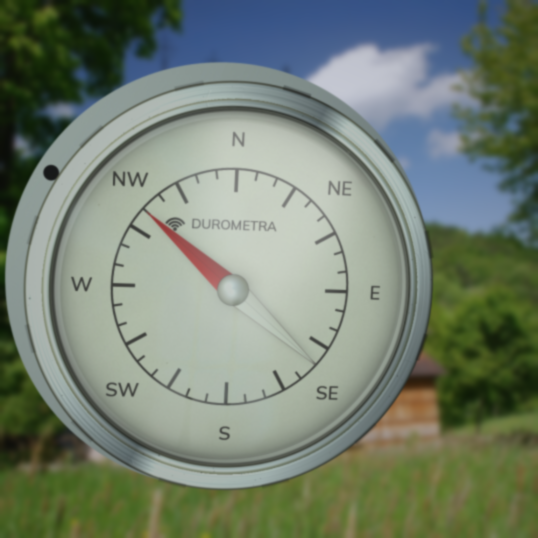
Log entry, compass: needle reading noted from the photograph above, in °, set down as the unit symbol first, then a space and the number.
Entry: ° 310
